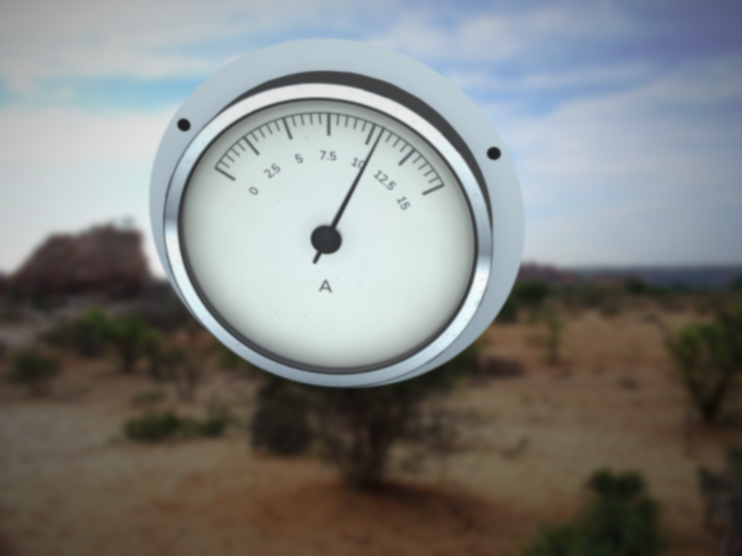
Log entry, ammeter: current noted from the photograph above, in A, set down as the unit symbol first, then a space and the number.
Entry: A 10.5
